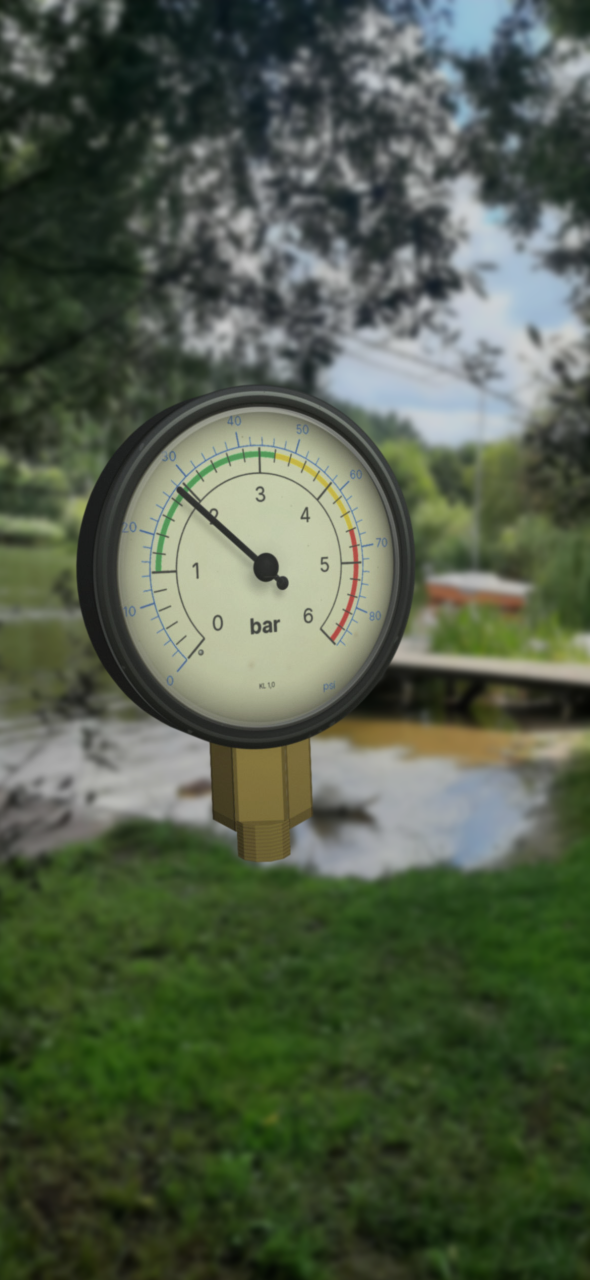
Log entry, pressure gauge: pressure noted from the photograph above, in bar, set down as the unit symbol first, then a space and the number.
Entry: bar 1.9
